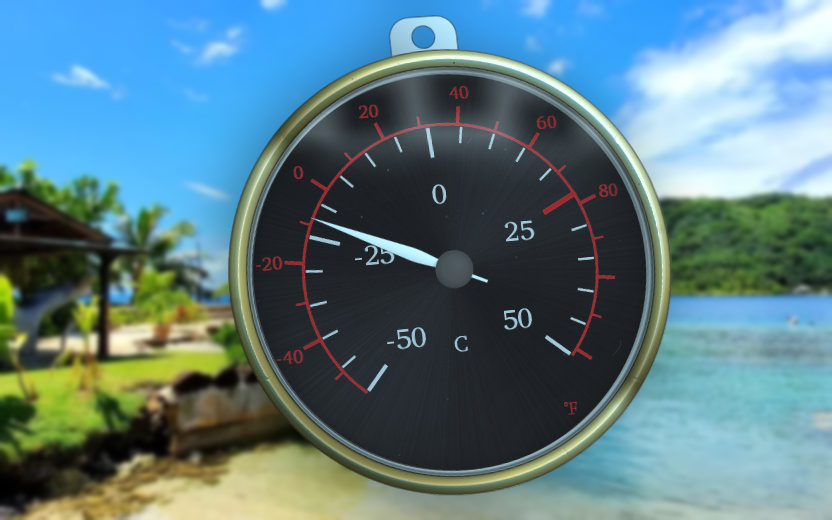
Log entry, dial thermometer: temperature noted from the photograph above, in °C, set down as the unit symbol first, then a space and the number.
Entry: °C -22.5
